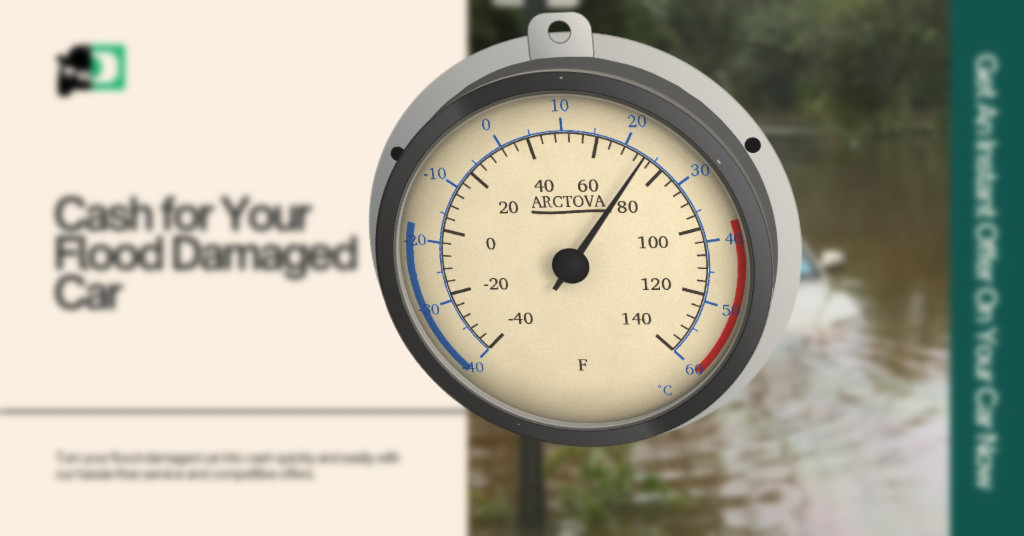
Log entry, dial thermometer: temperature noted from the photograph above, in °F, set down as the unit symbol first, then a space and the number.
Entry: °F 74
